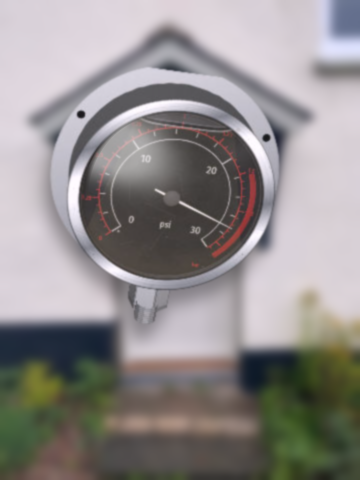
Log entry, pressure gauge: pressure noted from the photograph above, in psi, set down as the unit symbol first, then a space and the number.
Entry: psi 27
